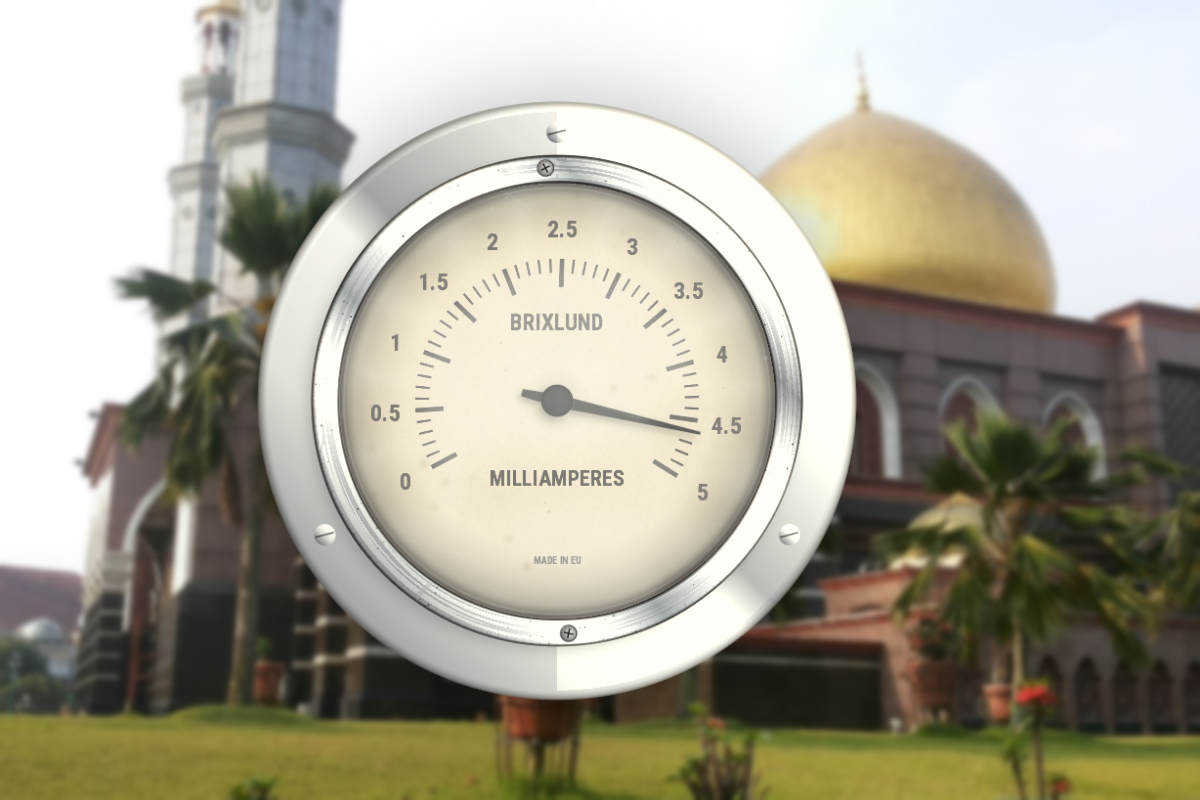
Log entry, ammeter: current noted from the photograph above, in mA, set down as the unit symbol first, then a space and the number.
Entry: mA 4.6
